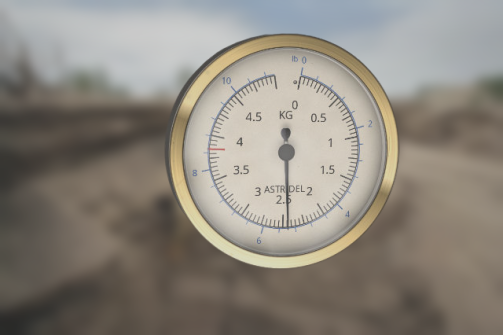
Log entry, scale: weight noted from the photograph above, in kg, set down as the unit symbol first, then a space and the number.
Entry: kg 2.45
